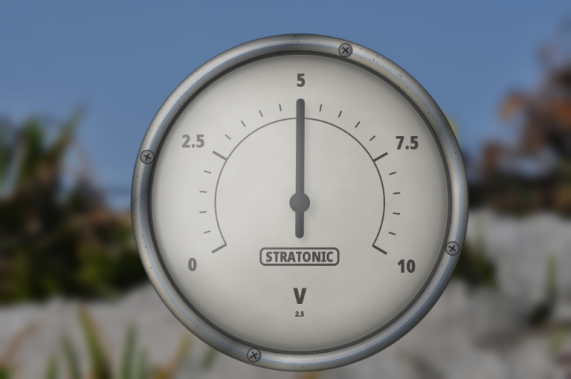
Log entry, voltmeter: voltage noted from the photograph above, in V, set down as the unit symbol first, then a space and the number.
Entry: V 5
